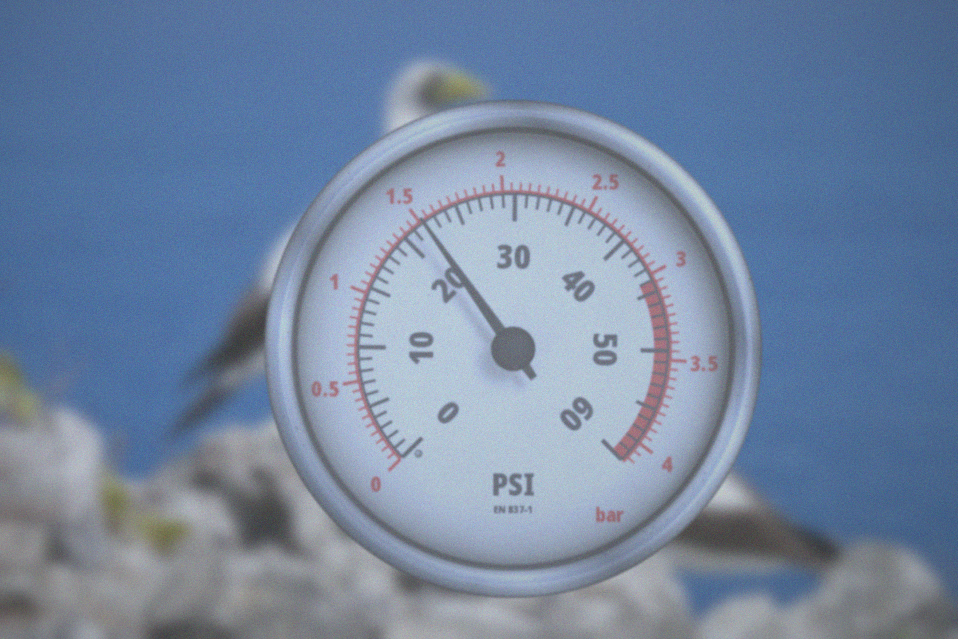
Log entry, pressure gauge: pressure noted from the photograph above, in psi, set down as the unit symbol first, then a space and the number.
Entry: psi 22
